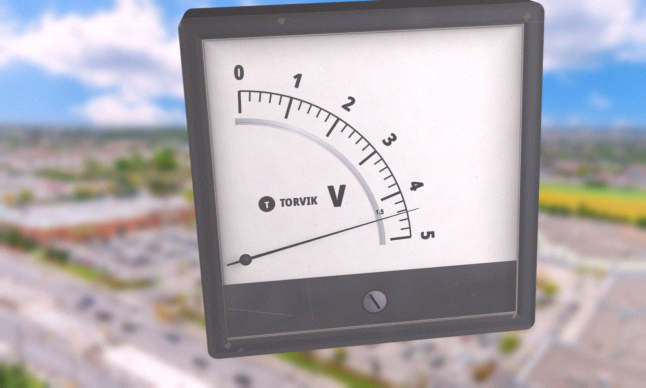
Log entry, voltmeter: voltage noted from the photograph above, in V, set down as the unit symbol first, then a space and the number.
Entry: V 4.4
